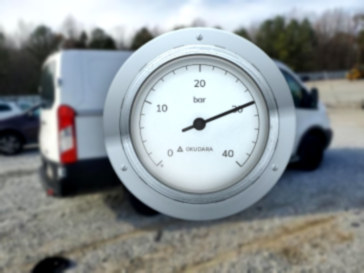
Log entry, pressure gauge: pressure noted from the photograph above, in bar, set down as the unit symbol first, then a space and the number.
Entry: bar 30
